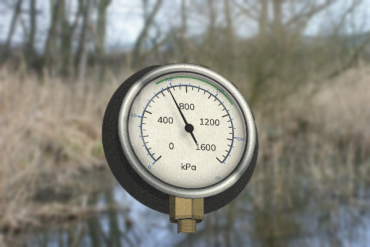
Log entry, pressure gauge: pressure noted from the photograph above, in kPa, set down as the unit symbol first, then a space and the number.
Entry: kPa 650
